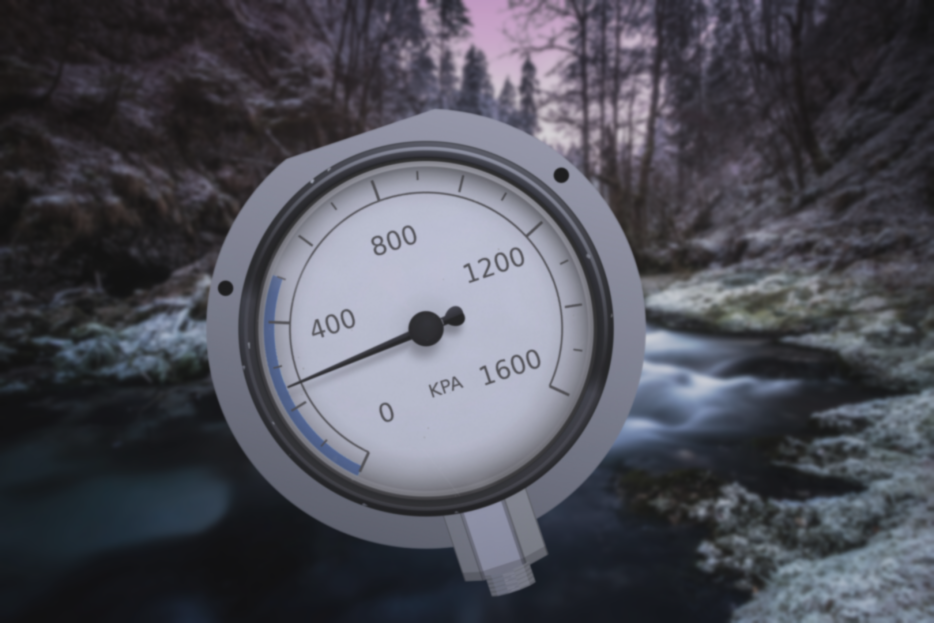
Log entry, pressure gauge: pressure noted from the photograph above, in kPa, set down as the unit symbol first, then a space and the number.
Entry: kPa 250
